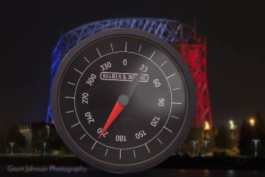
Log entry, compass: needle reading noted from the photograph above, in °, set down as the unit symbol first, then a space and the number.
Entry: ° 210
